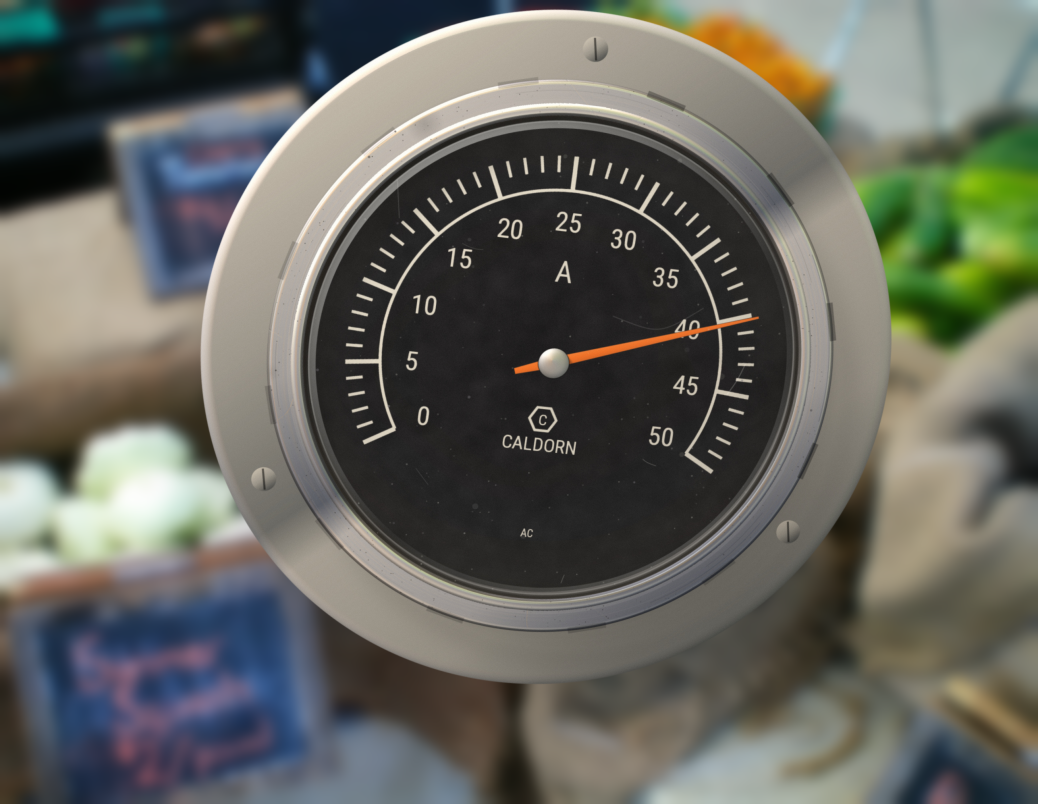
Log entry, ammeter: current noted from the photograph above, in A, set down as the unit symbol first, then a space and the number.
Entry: A 40
